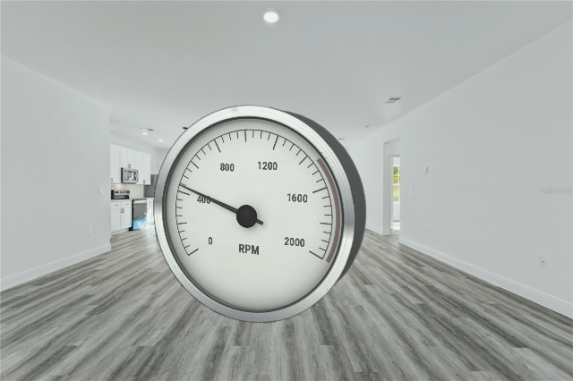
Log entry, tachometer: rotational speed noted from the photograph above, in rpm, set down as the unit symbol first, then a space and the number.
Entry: rpm 450
